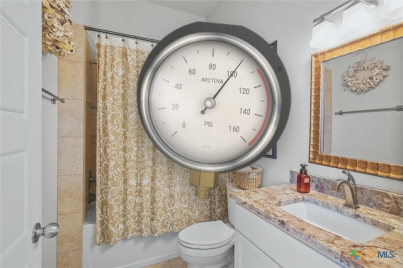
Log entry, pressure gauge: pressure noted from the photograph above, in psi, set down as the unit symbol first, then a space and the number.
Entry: psi 100
